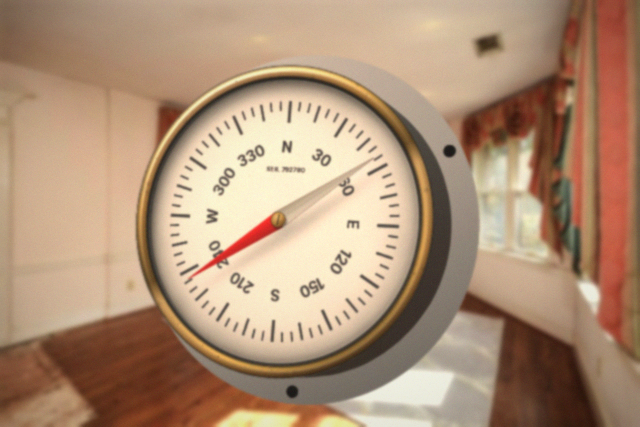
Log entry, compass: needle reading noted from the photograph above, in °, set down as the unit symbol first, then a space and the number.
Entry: ° 235
